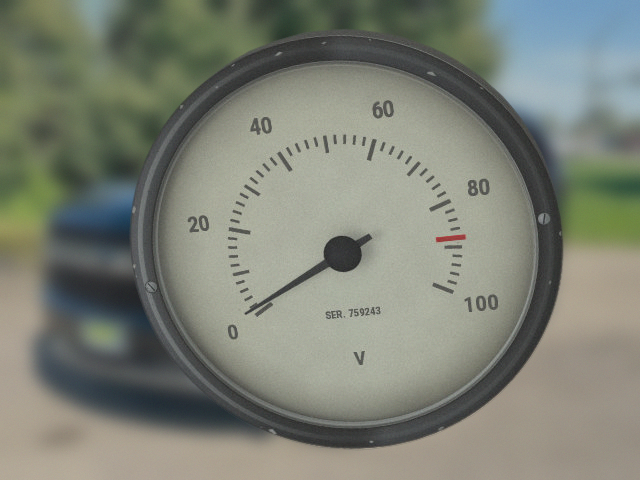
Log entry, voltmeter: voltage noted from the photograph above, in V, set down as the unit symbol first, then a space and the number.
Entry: V 2
